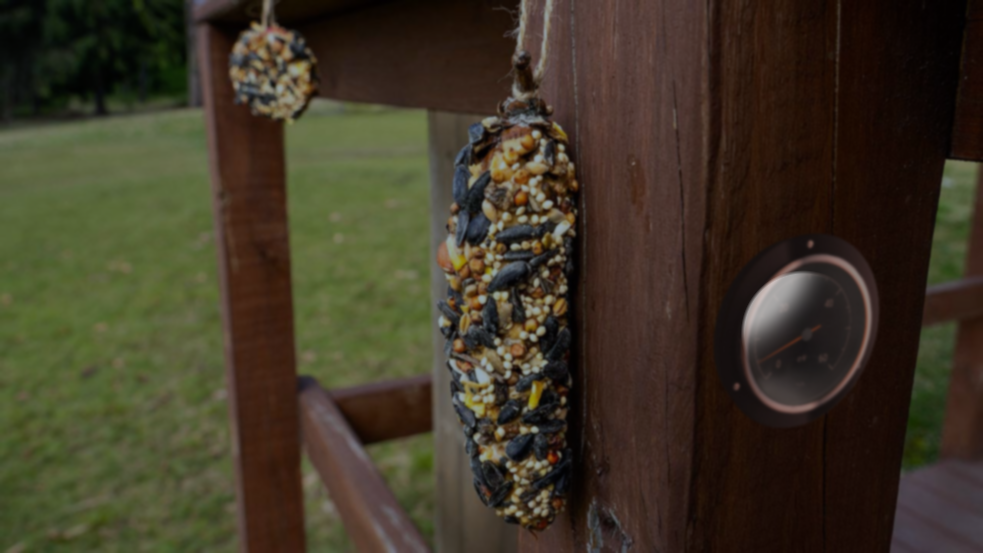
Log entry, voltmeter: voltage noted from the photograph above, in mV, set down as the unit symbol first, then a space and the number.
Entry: mV 5
